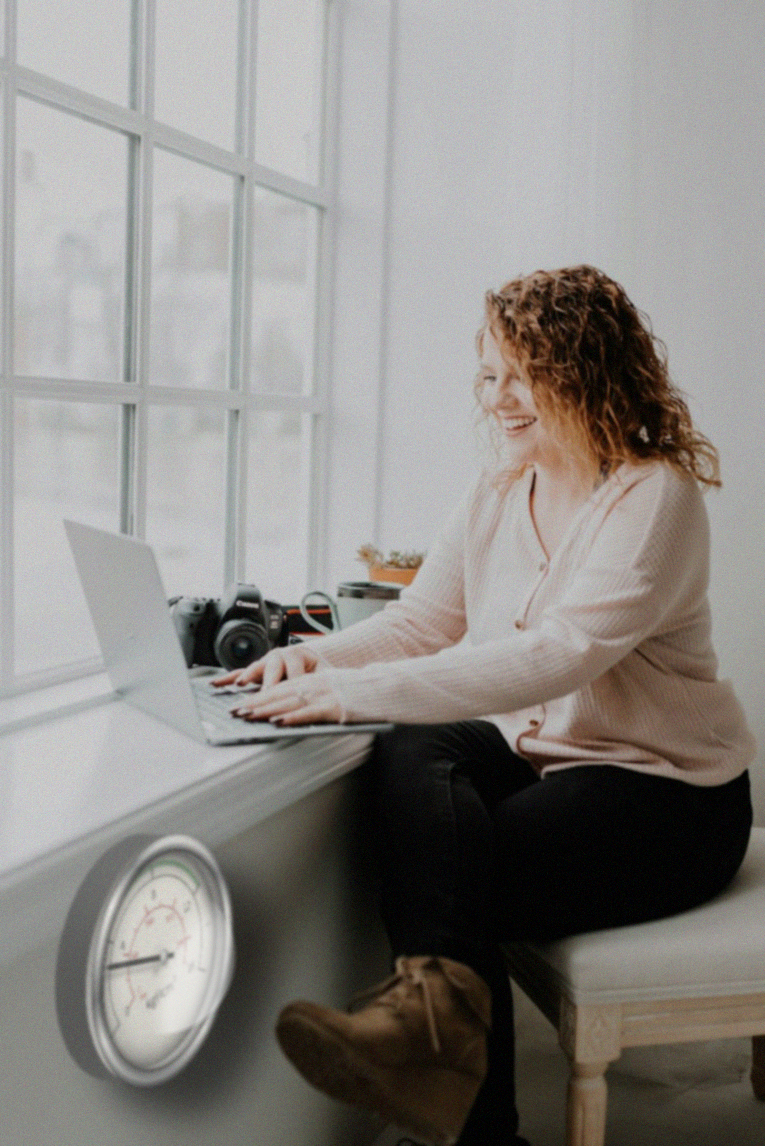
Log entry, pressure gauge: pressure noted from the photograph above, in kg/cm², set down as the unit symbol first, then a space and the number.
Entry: kg/cm² 3
